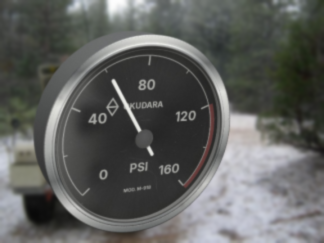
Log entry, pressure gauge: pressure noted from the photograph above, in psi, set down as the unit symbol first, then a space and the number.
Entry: psi 60
